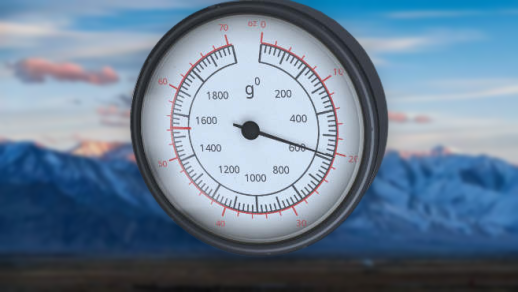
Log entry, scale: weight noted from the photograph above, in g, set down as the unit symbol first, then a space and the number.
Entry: g 580
